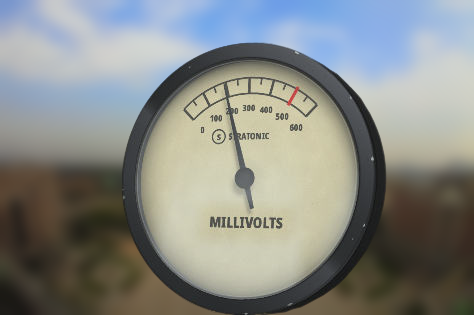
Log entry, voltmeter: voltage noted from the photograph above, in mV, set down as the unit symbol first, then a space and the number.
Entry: mV 200
